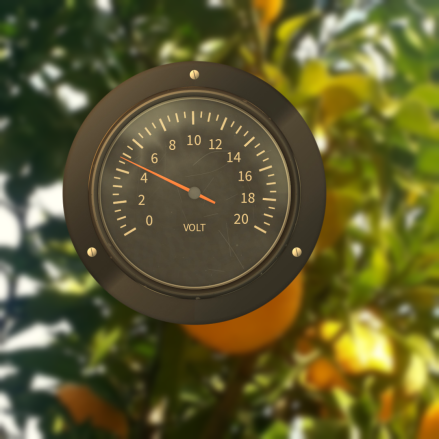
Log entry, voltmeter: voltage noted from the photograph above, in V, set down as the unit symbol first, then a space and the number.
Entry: V 4.75
